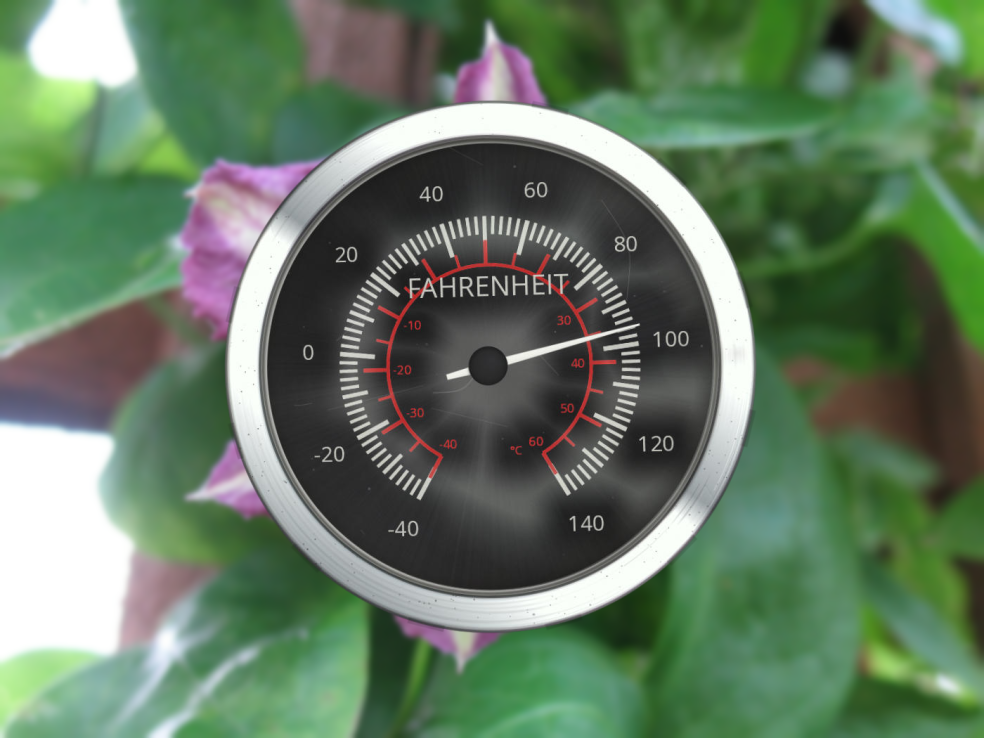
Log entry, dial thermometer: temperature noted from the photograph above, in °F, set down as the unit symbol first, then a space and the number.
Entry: °F 96
